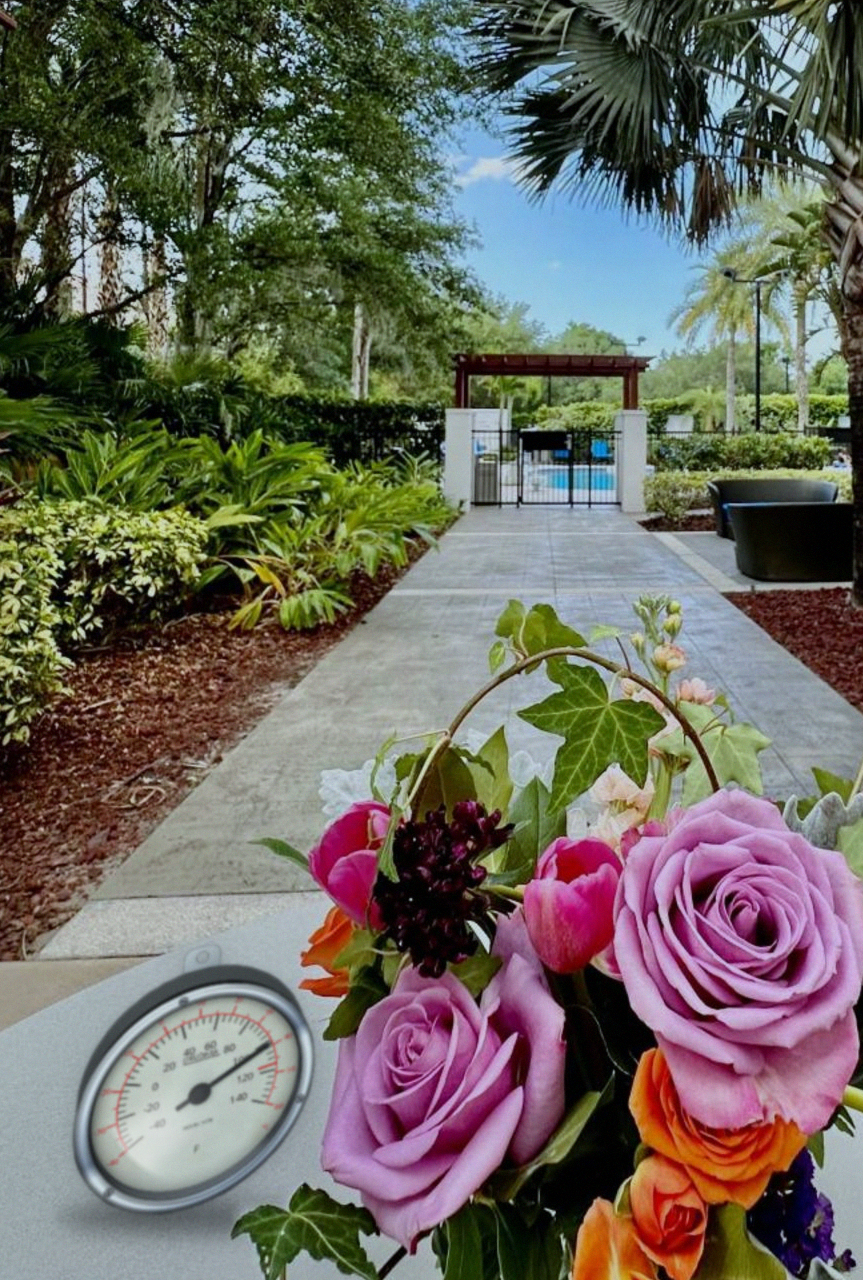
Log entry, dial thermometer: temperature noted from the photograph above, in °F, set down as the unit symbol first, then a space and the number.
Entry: °F 100
